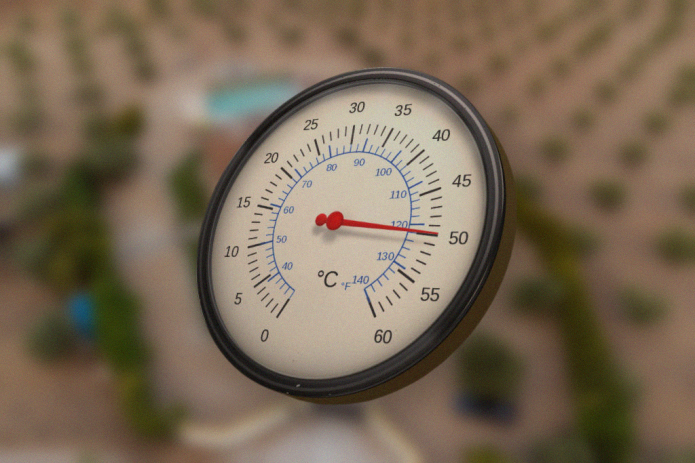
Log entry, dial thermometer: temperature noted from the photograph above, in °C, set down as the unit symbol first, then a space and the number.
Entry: °C 50
